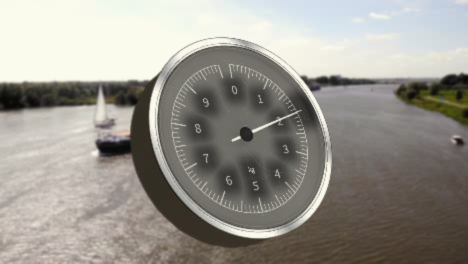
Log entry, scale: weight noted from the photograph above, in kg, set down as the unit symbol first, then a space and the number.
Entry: kg 2
